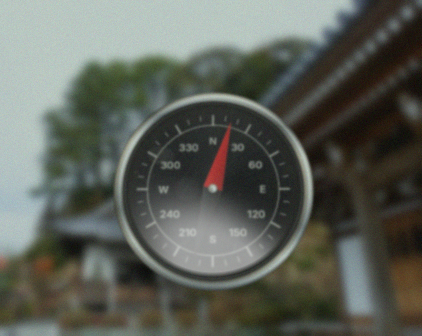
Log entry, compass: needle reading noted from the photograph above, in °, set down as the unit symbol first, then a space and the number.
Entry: ° 15
